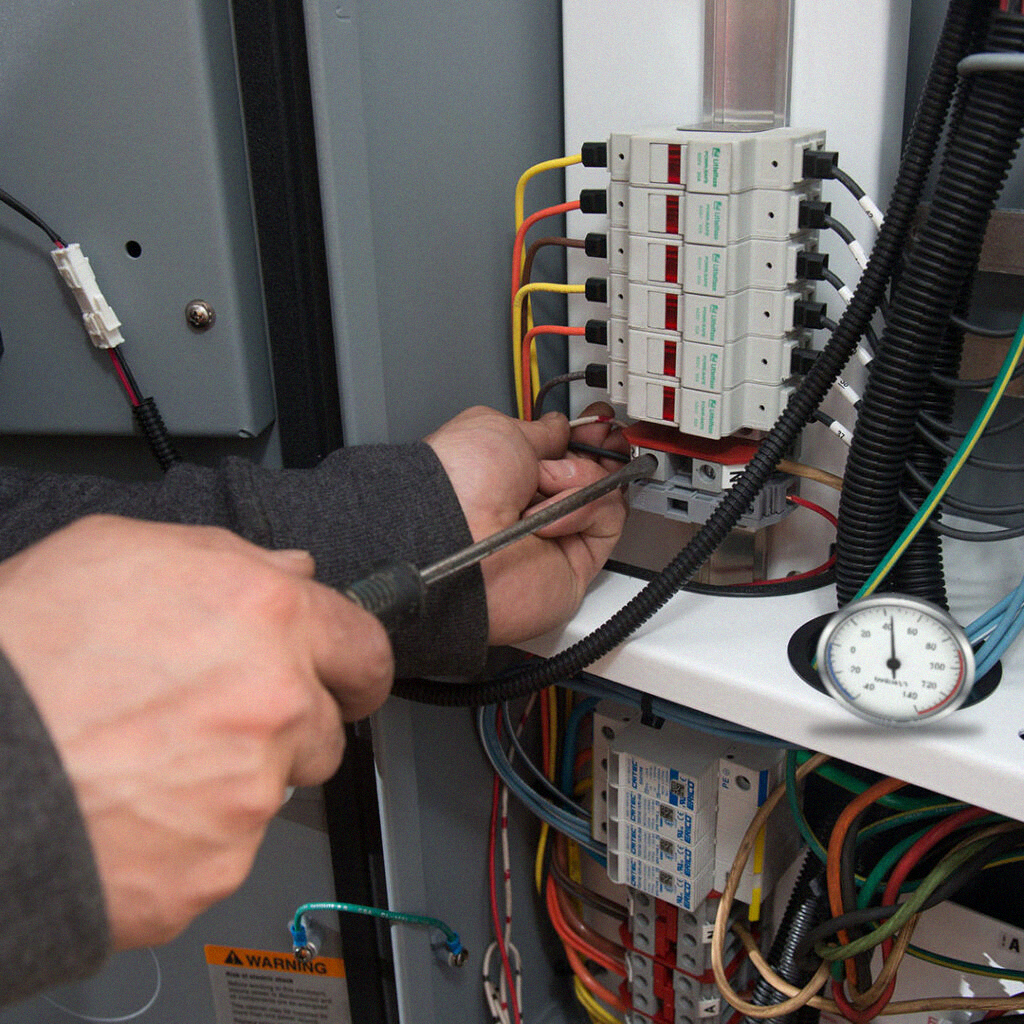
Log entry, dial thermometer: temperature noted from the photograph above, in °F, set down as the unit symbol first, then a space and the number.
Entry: °F 44
